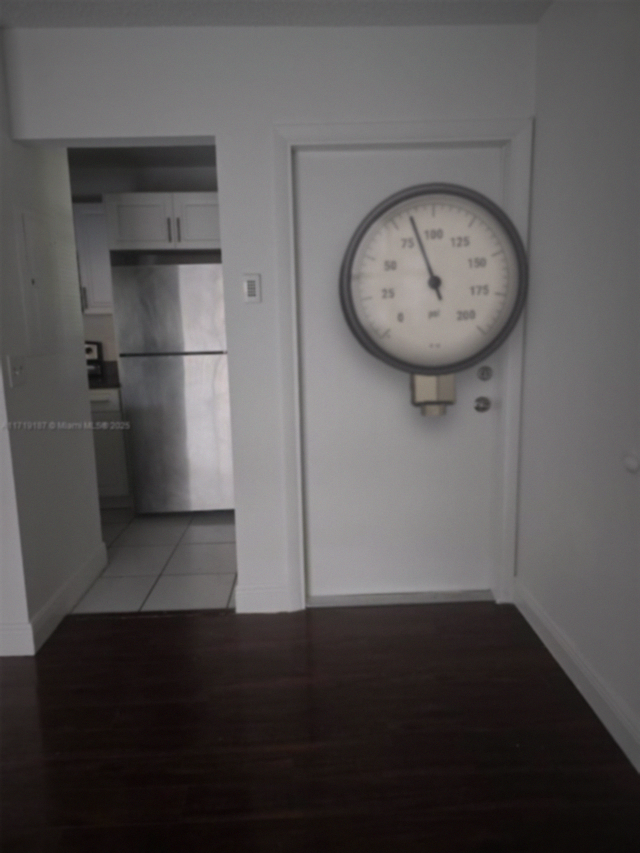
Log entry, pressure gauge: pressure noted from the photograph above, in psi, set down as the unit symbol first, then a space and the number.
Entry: psi 85
